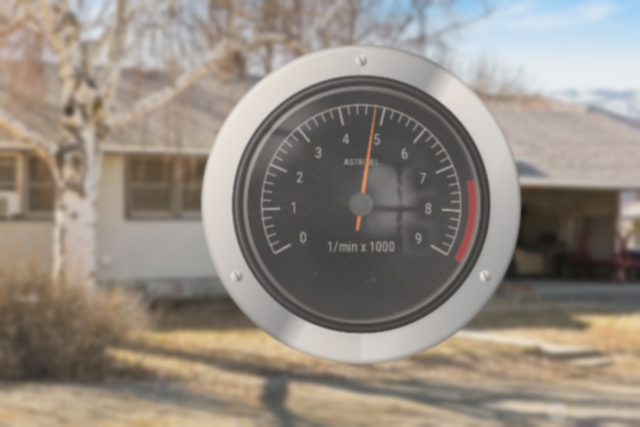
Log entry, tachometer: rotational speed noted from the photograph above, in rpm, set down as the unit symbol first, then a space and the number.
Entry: rpm 4800
